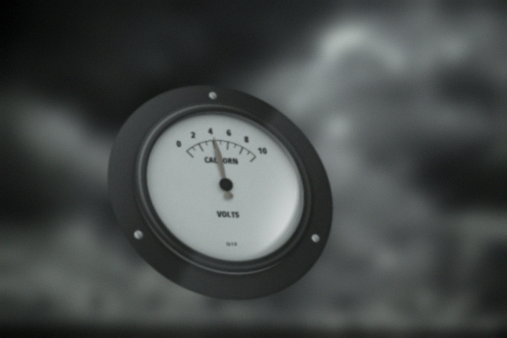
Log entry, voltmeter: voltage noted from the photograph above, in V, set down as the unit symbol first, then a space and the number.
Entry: V 4
